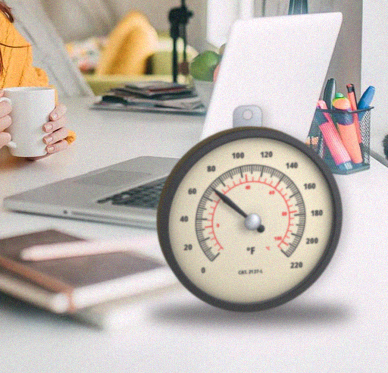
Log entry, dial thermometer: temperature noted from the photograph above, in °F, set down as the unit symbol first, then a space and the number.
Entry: °F 70
